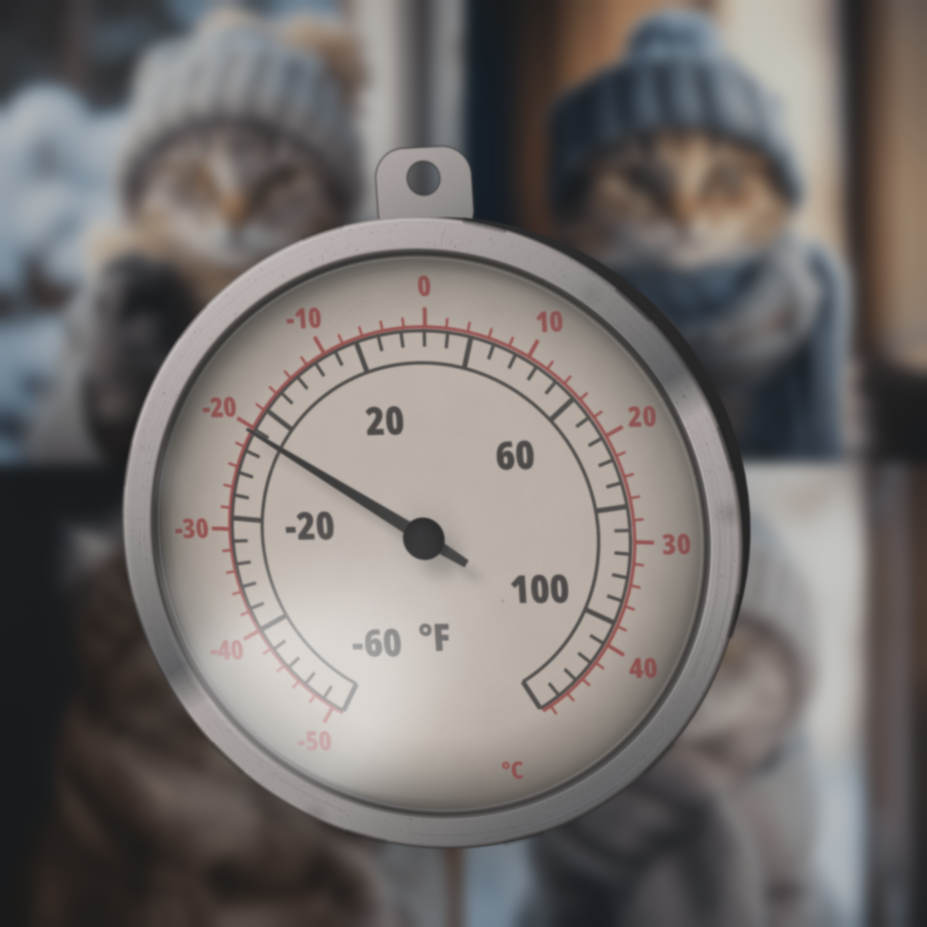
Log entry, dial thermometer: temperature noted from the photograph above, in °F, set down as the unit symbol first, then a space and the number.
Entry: °F -4
